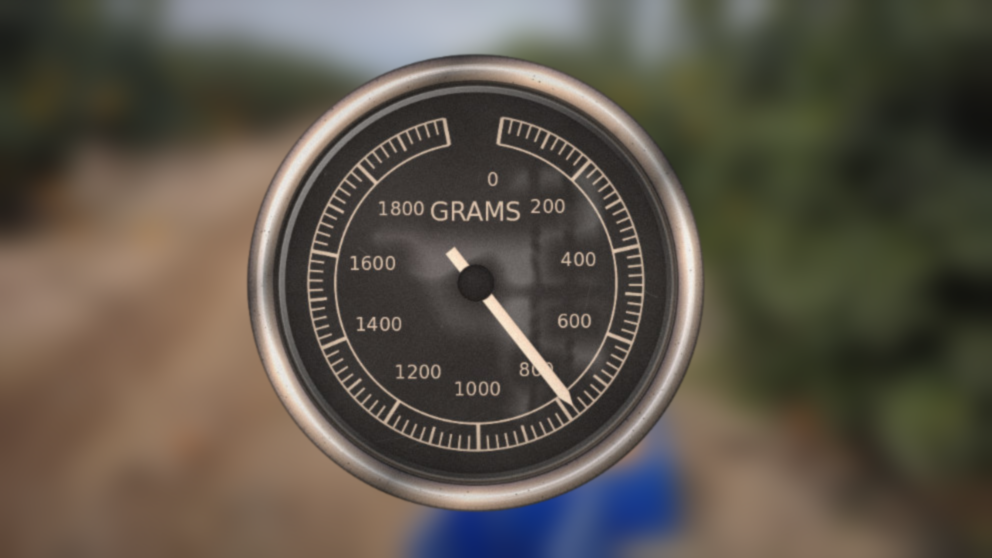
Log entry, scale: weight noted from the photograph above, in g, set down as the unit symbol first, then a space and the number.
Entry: g 780
